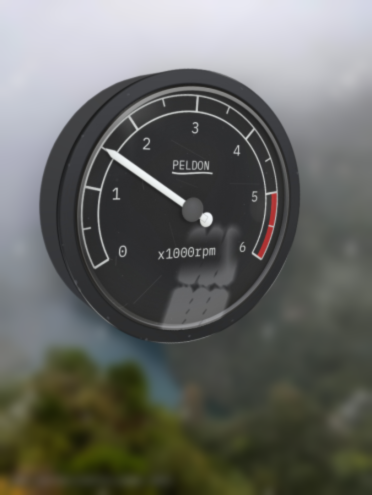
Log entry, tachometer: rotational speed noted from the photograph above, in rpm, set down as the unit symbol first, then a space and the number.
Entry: rpm 1500
